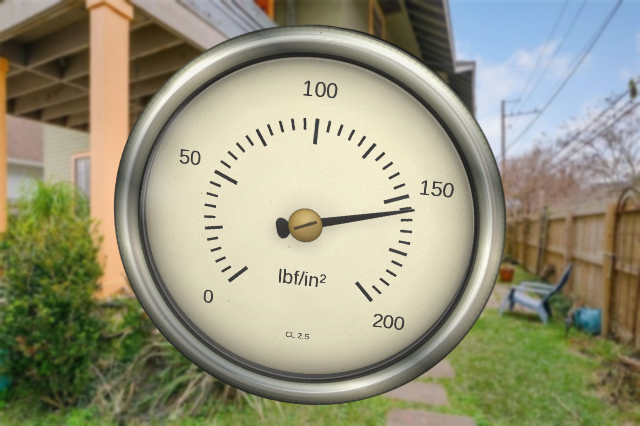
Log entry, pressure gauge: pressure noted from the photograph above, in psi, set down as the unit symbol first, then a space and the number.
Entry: psi 155
